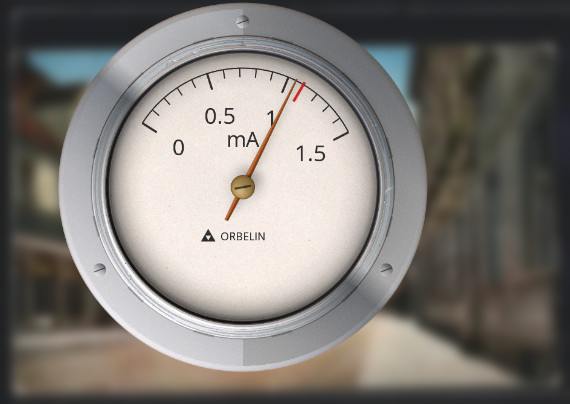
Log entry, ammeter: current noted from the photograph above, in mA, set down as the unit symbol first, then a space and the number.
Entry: mA 1.05
